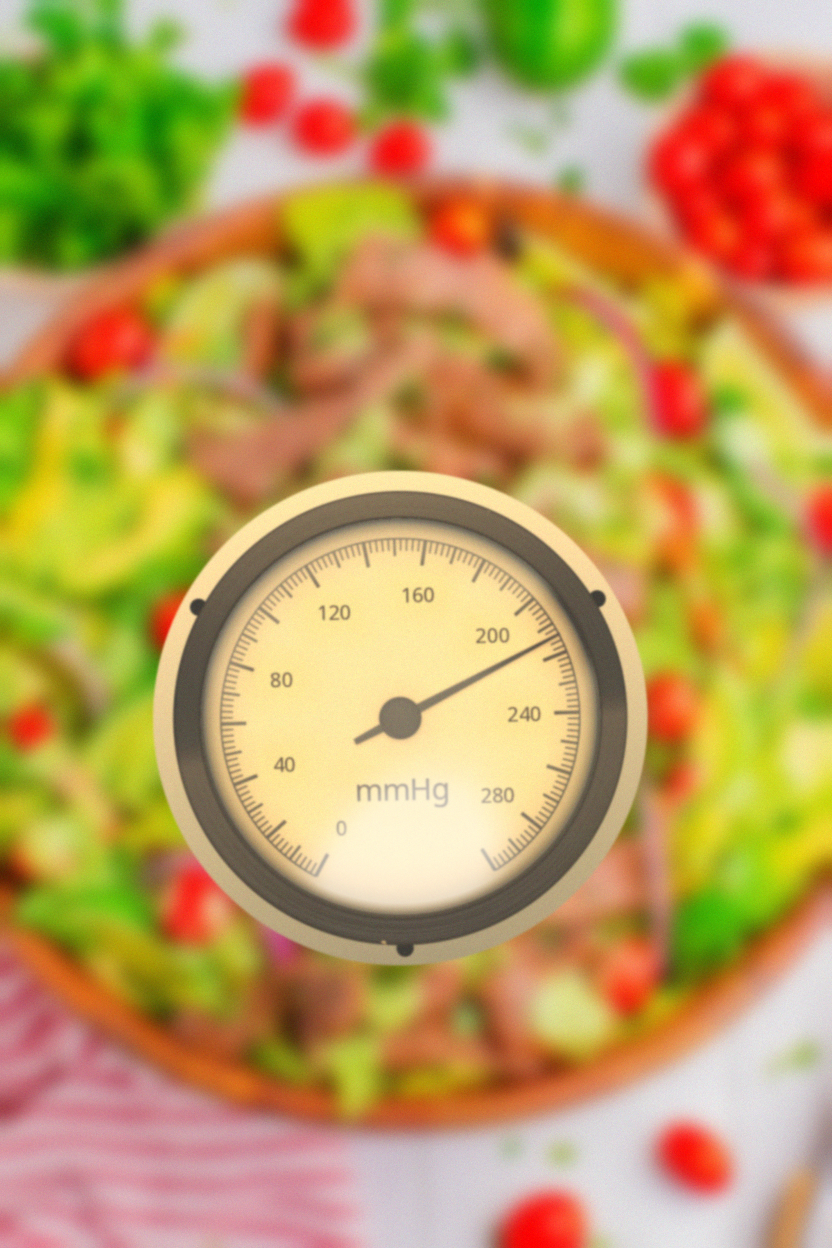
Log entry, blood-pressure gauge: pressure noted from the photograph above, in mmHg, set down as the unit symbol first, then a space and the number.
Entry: mmHg 214
